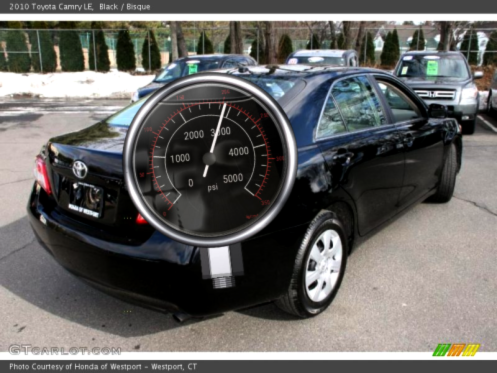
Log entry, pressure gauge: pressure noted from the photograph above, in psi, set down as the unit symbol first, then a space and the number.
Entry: psi 2900
